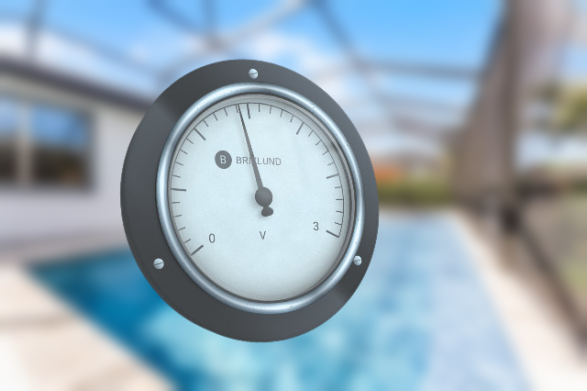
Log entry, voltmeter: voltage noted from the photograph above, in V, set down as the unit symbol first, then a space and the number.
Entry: V 1.4
